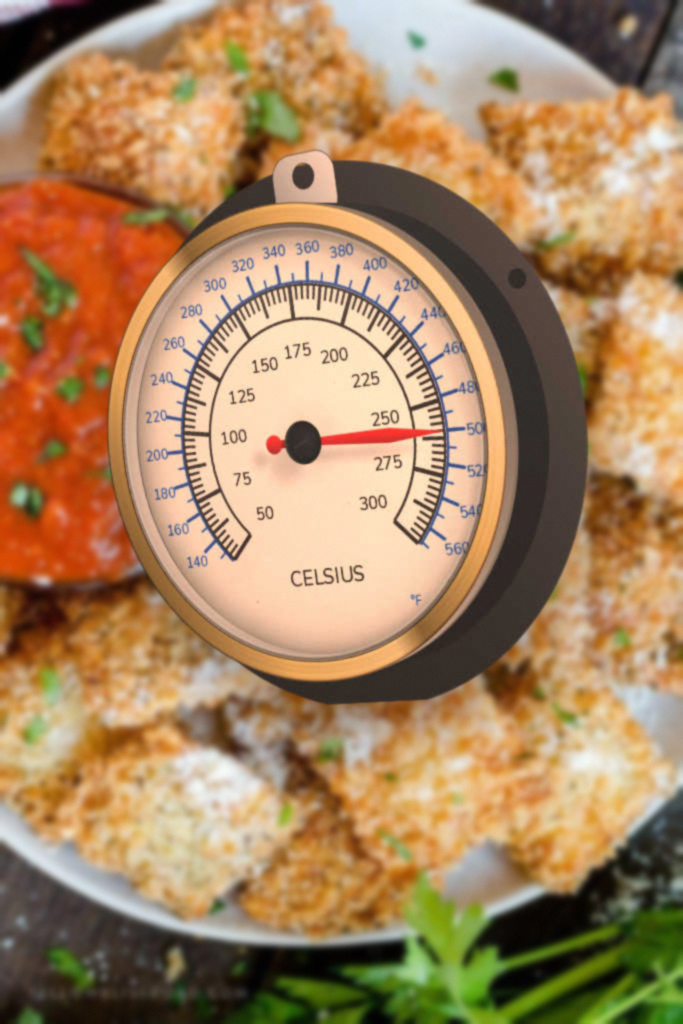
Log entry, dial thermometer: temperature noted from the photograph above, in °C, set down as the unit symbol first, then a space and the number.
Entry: °C 260
